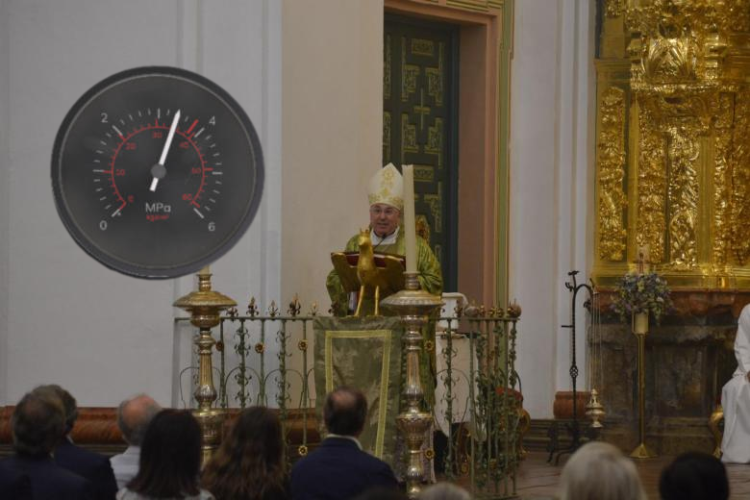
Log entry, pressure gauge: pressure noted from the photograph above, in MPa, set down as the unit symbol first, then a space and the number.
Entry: MPa 3.4
